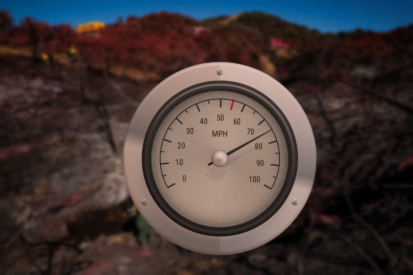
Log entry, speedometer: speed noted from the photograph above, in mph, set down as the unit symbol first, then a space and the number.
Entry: mph 75
